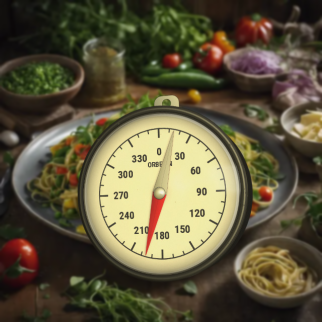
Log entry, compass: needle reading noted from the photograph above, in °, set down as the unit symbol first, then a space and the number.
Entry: ° 195
